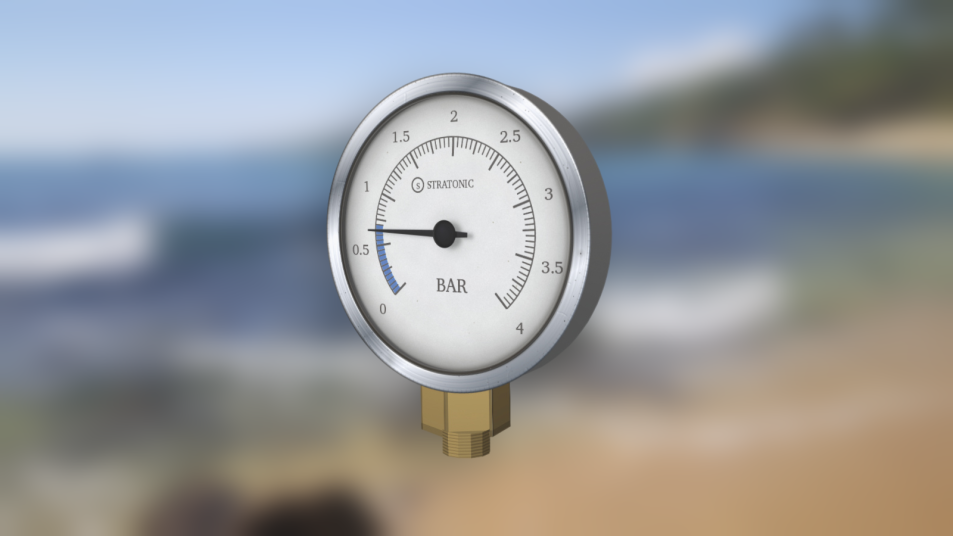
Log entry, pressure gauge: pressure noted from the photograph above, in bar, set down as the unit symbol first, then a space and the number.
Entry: bar 0.65
